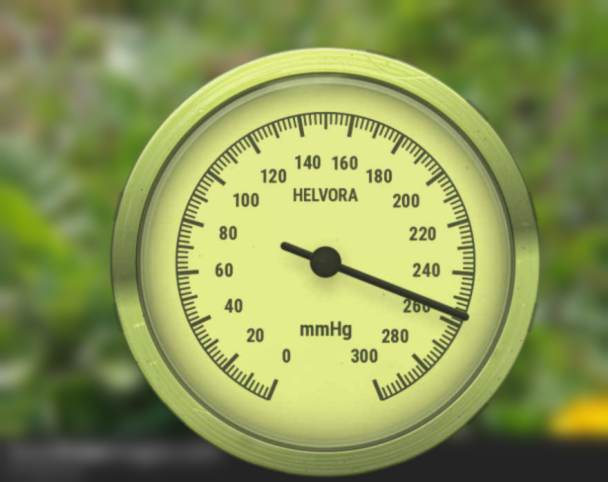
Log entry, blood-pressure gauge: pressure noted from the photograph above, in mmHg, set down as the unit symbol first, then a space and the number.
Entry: mmHg 256
